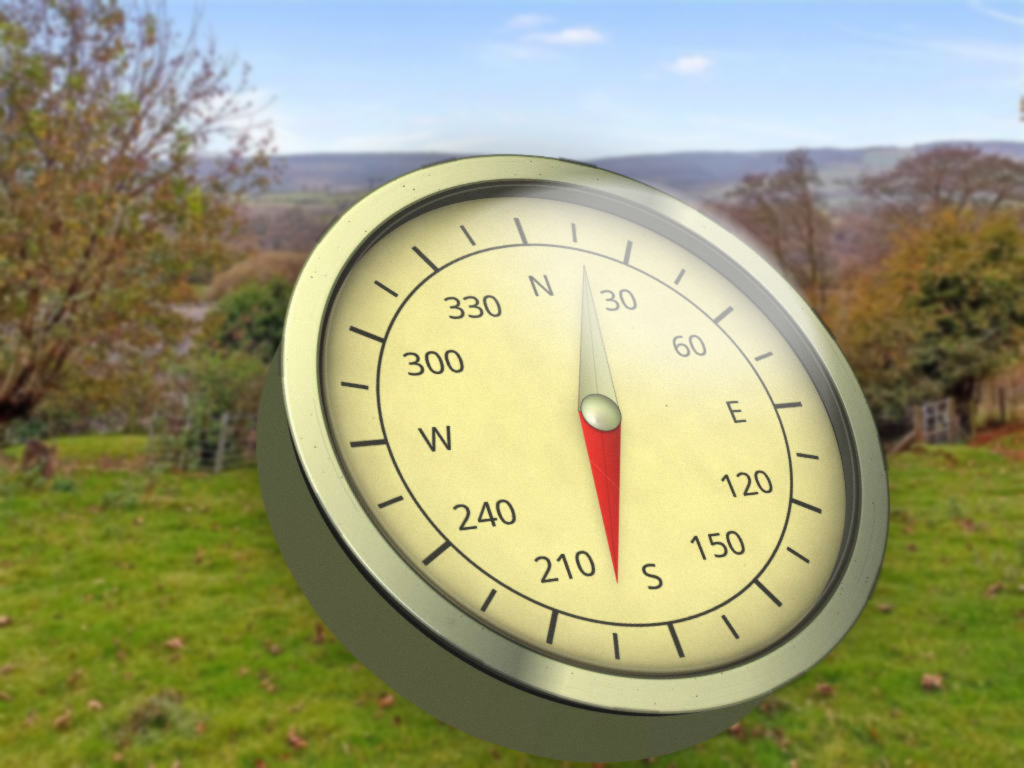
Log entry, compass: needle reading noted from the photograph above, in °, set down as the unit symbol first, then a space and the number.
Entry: ° 195
